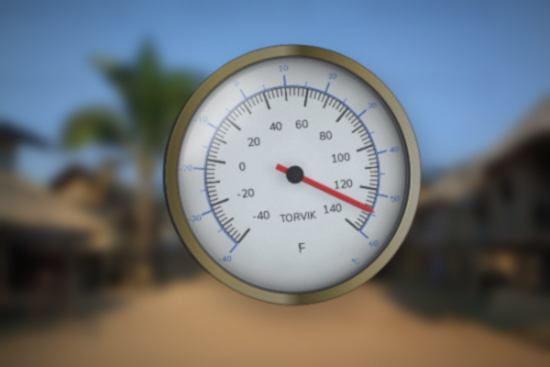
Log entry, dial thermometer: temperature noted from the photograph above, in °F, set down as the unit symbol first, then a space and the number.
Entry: °F 130
